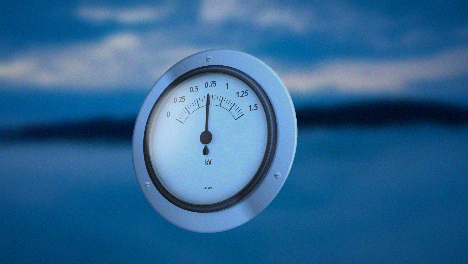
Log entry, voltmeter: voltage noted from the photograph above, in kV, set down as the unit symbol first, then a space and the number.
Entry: kV 0.75
